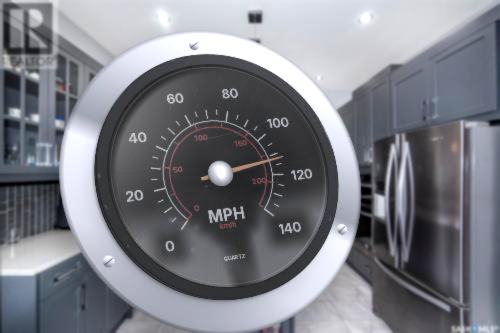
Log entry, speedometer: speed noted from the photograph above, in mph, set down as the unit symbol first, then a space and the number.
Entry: mph 112.5
